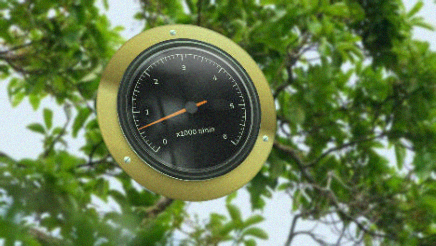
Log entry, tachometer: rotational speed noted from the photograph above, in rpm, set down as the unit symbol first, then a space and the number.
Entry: rpm 600
